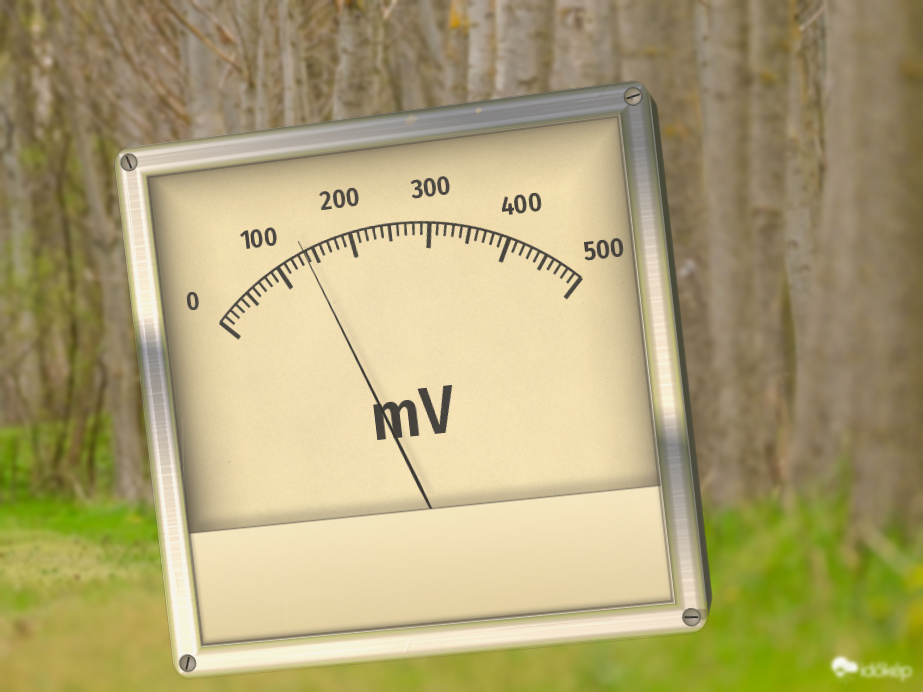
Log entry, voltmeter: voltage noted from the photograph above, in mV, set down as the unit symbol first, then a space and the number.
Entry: mV 140
